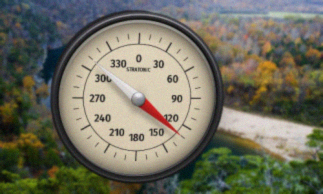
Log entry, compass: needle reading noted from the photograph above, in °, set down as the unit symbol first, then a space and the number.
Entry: ° 130
